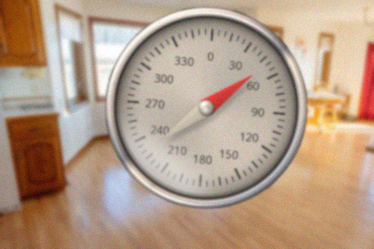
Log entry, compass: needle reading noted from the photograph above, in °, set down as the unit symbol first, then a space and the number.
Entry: ° 50
